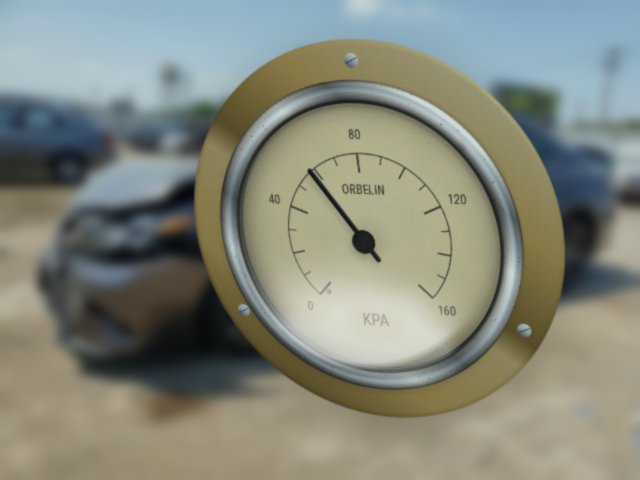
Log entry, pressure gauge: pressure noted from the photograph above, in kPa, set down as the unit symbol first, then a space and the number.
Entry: kPa 60
